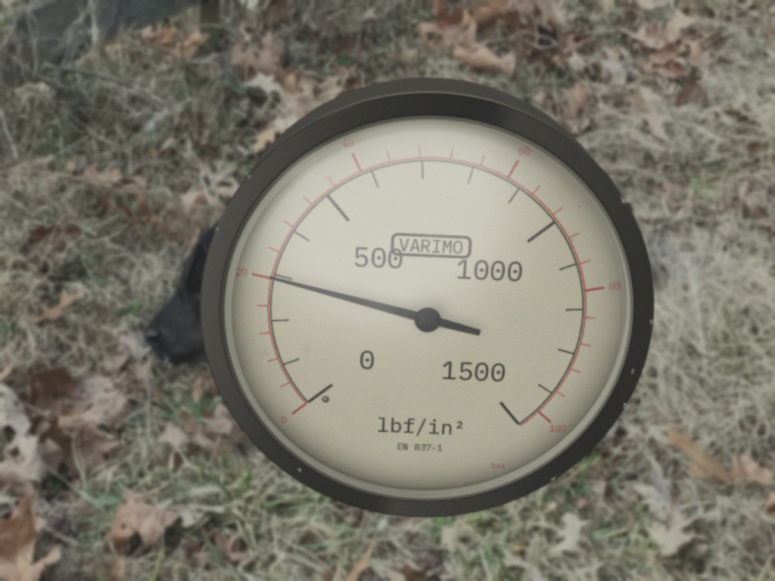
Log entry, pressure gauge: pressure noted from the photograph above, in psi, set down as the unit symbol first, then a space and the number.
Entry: psi 300
